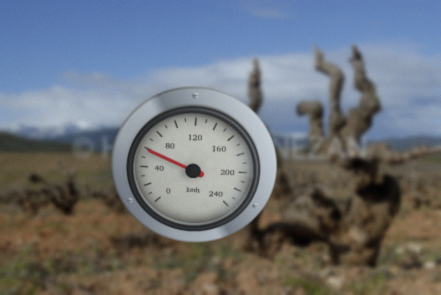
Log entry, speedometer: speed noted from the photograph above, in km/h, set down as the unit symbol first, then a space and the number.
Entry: km/h 60
